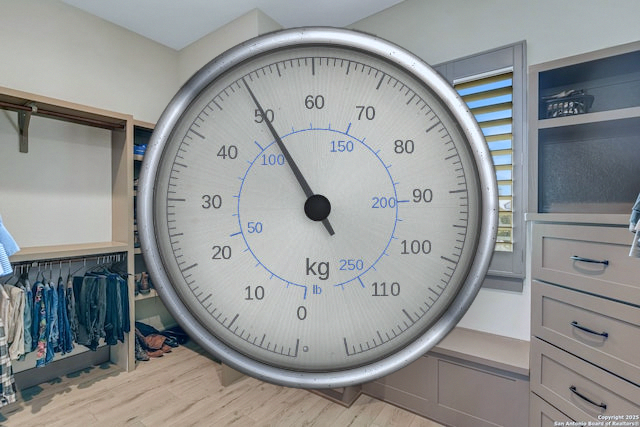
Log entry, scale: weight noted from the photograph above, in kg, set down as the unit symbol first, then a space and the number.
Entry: kg 50
